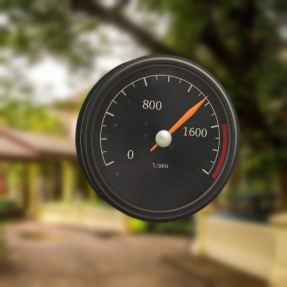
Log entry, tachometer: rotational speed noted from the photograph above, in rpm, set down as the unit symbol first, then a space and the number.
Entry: rpm 1350
